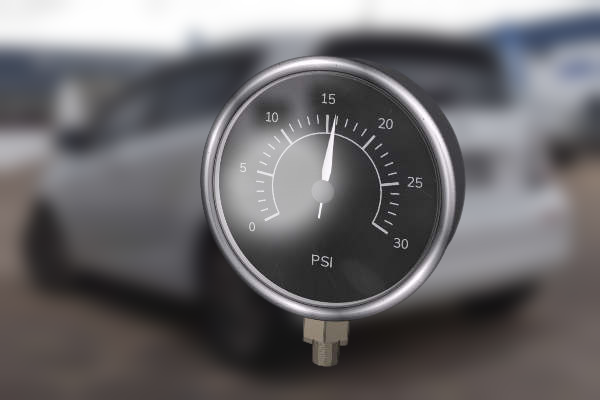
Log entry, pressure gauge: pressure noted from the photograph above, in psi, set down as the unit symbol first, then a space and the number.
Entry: psi 16
